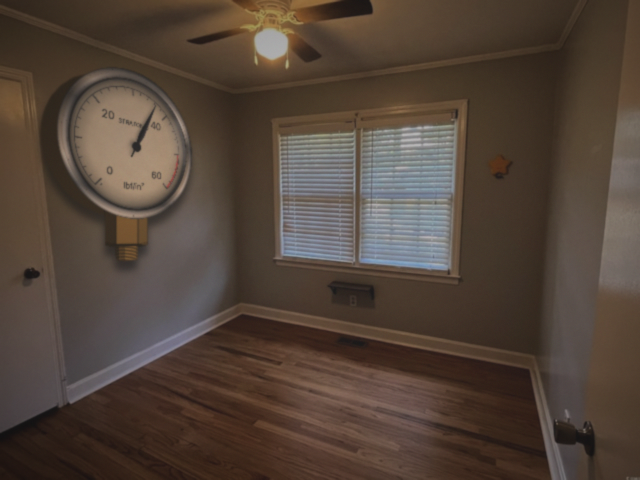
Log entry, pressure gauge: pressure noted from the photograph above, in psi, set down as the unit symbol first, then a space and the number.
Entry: psi 36
